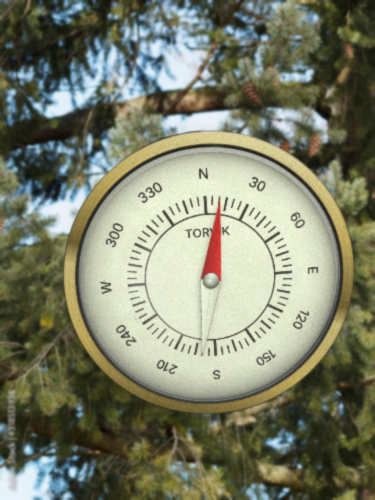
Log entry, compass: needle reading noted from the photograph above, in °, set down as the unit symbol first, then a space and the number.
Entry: ° 10
